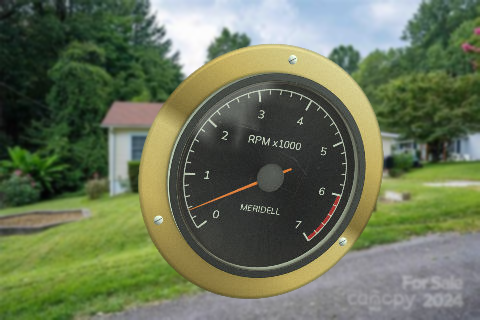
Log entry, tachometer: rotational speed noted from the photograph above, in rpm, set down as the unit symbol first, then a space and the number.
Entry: rpm 400
